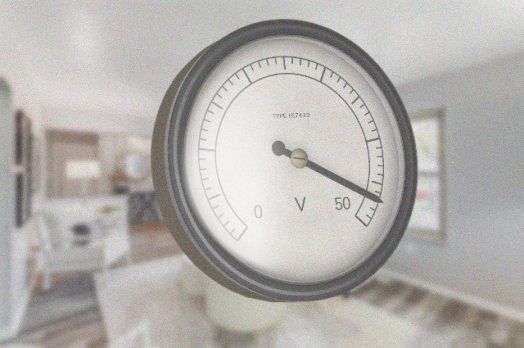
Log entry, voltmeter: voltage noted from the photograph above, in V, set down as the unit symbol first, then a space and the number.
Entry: V 47
